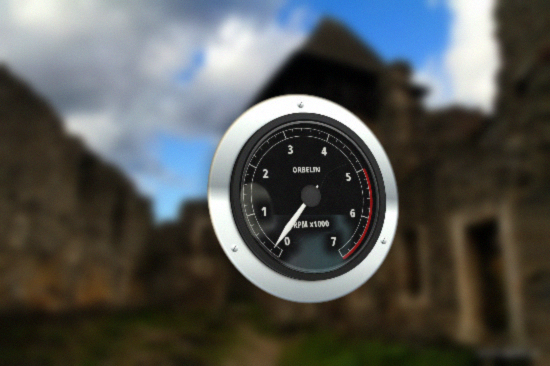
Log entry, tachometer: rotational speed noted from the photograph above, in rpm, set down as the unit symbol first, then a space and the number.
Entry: rpm 200
